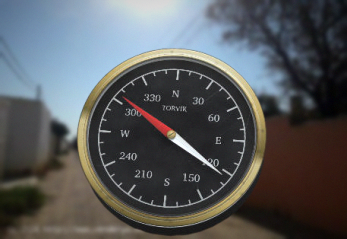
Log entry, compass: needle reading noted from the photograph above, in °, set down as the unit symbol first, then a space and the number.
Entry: ° 305
